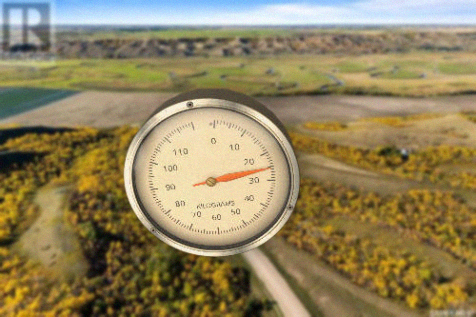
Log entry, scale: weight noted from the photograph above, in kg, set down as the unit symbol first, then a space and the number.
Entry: kg 25
